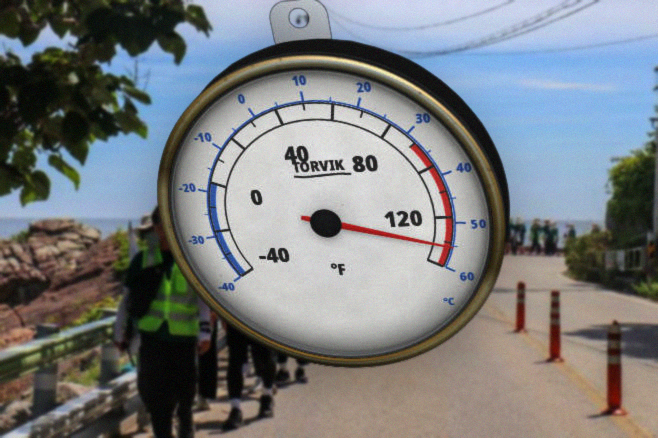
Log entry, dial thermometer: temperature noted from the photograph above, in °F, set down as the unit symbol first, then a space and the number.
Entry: °F 130
